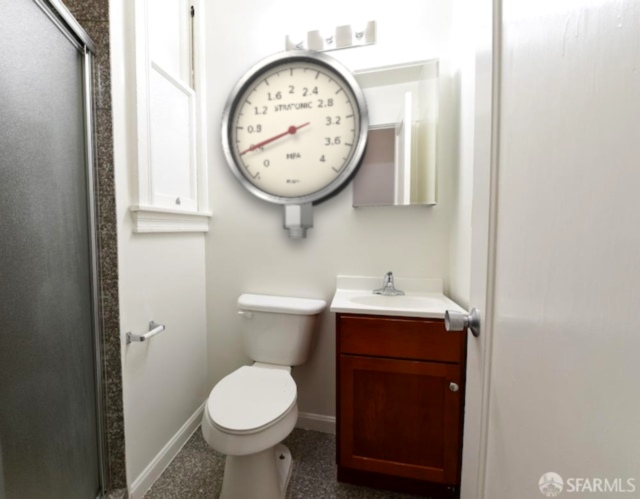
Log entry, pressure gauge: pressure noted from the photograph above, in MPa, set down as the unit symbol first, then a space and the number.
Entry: MPa 0.4
